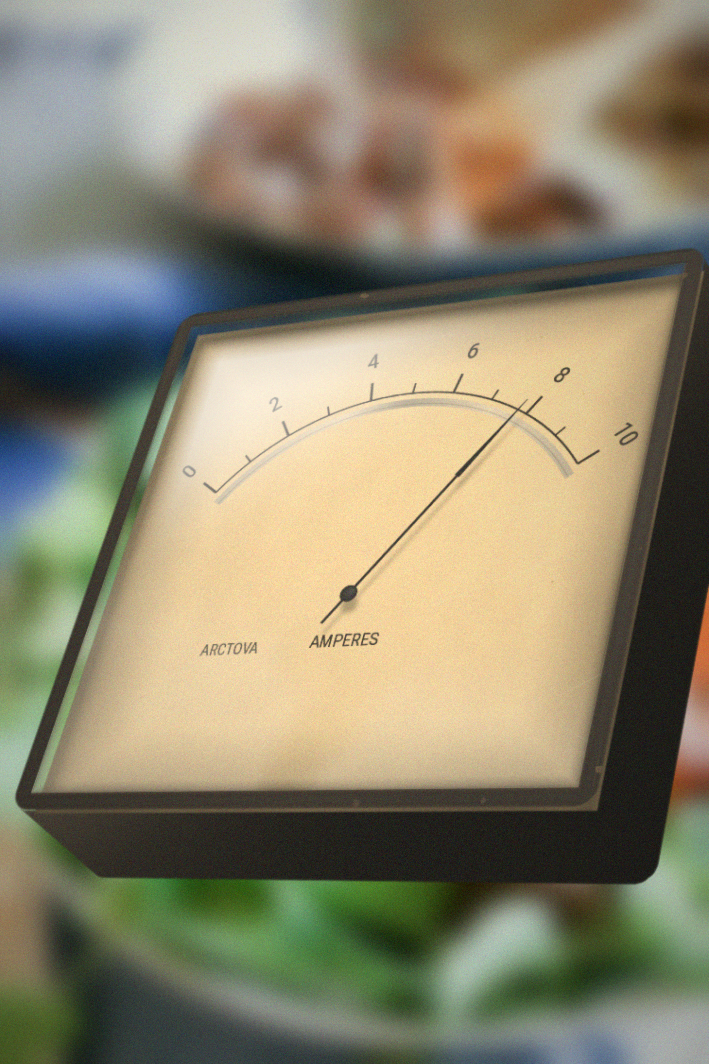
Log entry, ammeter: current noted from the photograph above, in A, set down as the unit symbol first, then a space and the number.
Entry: A 8
